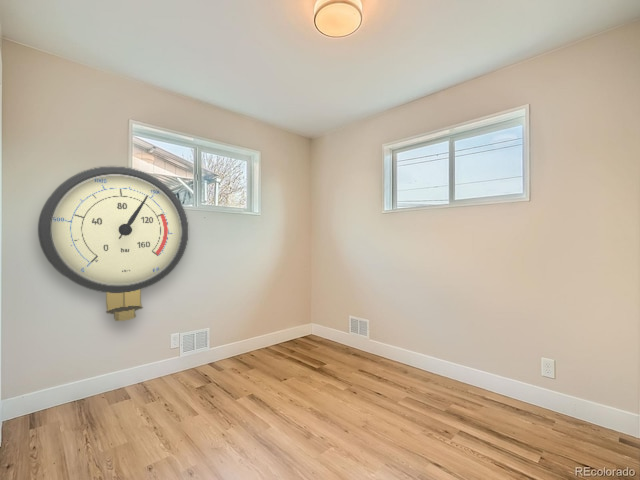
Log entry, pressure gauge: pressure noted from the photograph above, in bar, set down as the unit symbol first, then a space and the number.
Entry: bar 100
